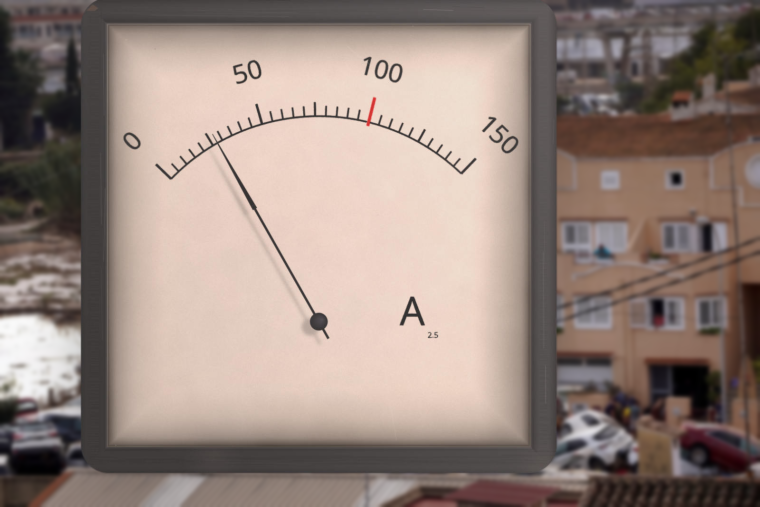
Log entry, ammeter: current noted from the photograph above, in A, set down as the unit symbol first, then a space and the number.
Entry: A 27.5
